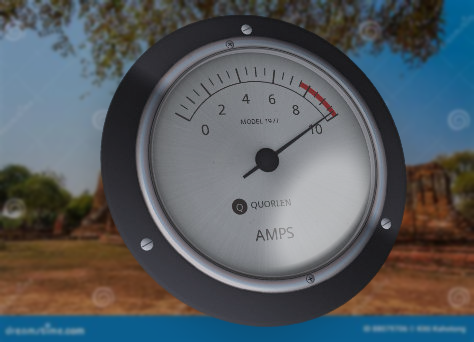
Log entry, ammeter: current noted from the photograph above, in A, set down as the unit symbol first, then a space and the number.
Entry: A 9.75
